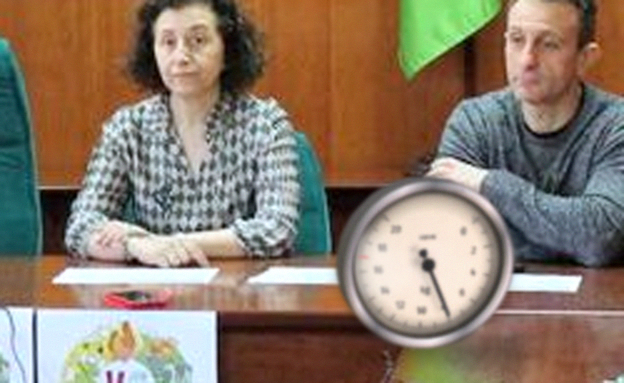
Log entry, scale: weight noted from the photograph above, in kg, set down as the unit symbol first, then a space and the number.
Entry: kg 8
